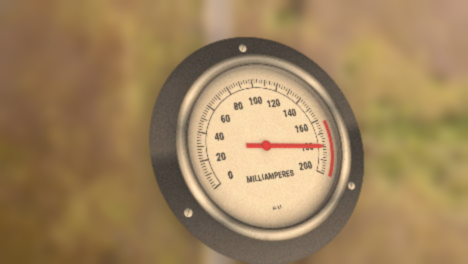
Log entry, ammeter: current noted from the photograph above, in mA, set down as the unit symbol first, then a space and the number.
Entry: mA 180
